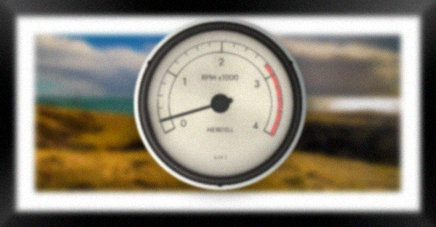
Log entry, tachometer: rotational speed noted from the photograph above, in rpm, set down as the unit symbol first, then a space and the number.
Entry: rpm 200
